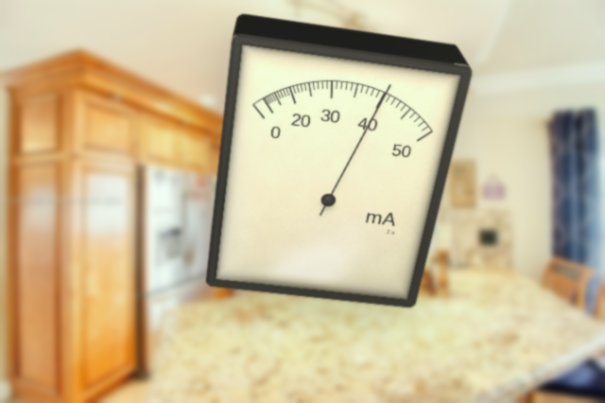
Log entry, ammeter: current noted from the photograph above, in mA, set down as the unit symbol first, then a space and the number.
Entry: mA 40
